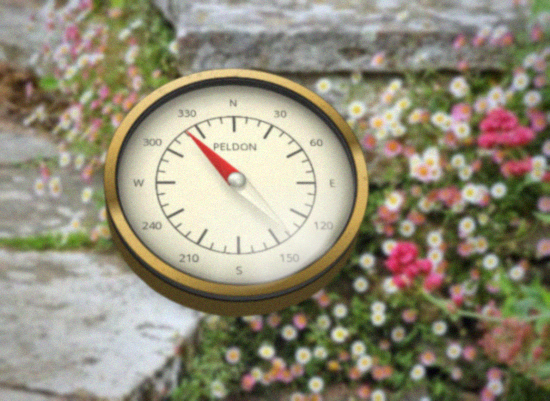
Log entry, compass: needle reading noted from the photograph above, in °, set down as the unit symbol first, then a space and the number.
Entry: ° 320
